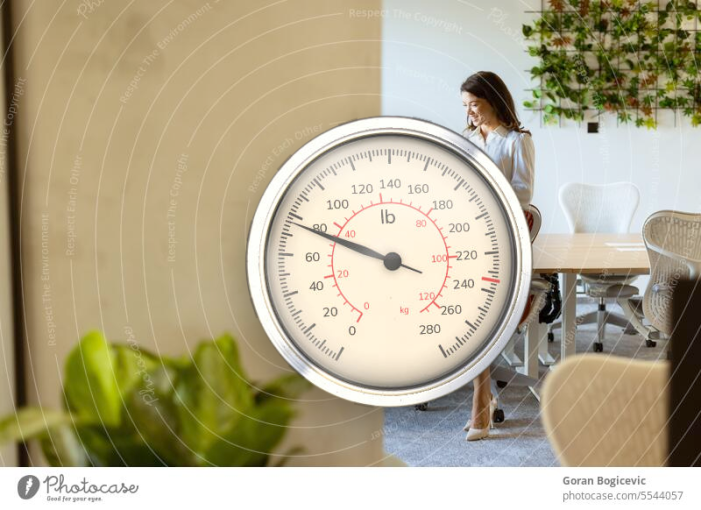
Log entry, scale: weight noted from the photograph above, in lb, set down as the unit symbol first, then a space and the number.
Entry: lb 76
